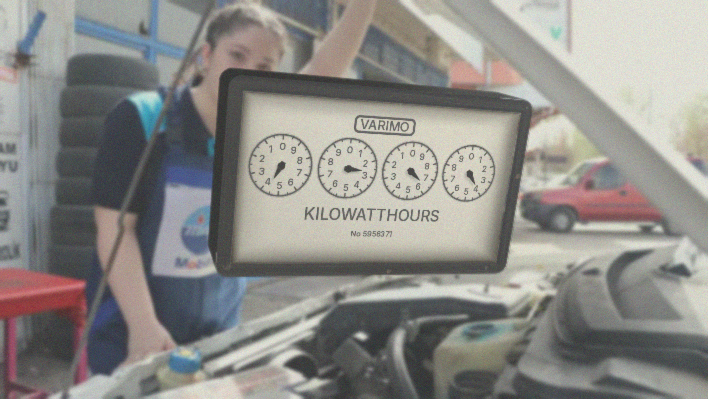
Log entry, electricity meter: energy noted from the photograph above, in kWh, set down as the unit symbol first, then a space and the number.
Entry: kWh 4264
